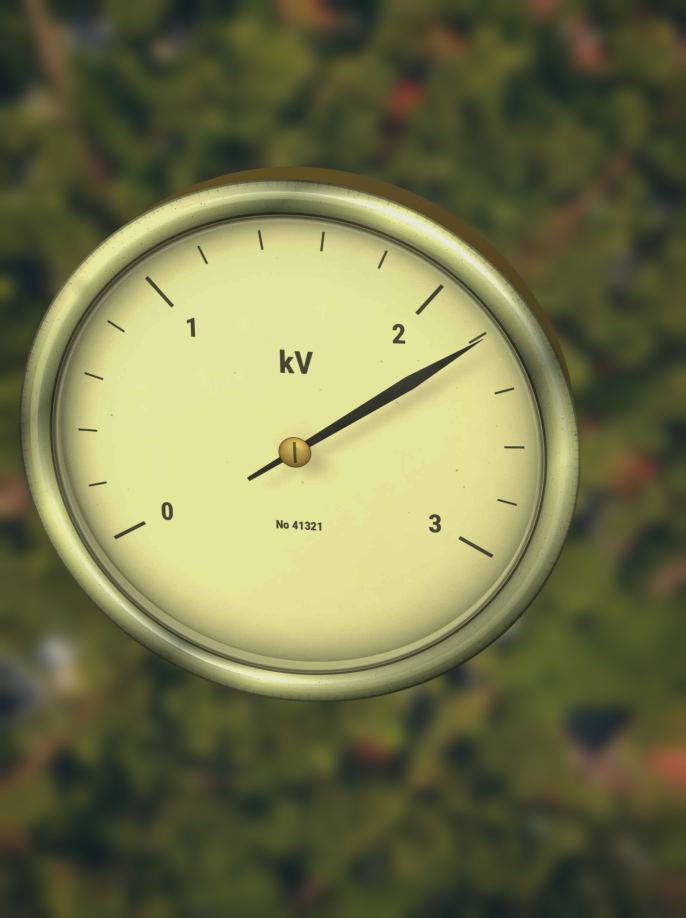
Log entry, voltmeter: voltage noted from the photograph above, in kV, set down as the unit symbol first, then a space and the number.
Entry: kV 2.2
